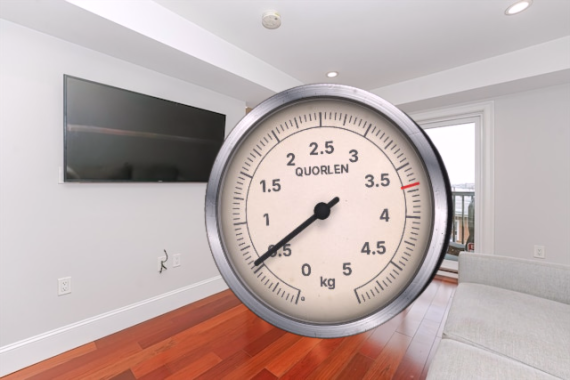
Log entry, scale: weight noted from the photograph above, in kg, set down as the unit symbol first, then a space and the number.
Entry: kg 0.55
